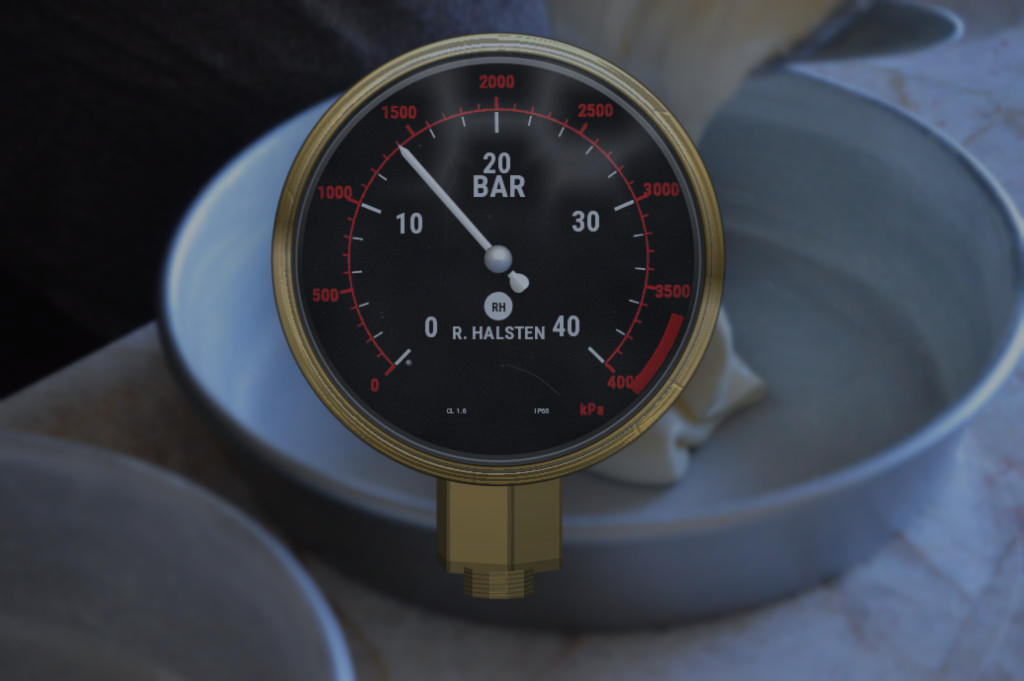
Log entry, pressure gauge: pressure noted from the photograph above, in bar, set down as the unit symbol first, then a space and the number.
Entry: bar 14
